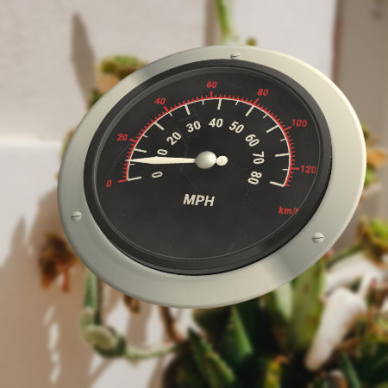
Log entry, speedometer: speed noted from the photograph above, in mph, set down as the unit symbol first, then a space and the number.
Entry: mph 5
